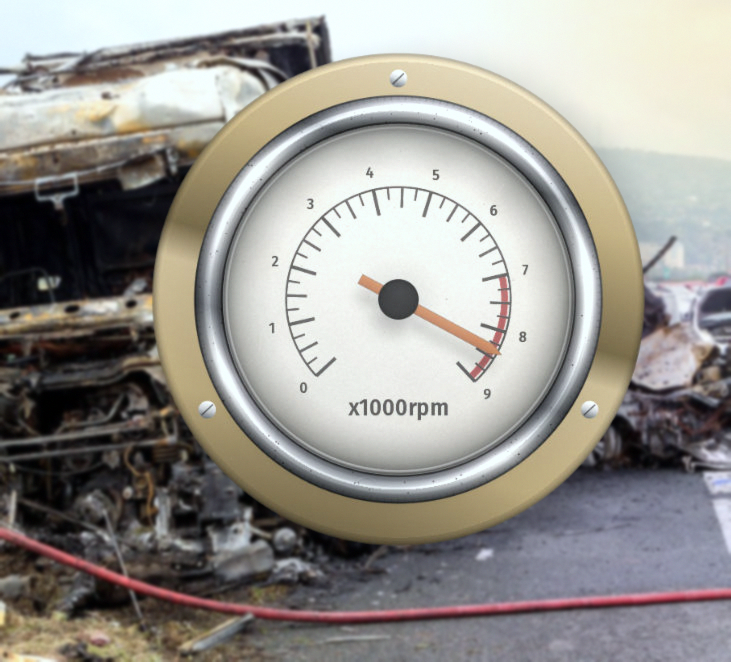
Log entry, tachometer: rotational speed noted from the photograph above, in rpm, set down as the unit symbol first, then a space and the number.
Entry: rpm 8375
